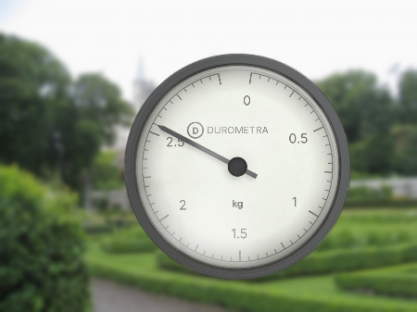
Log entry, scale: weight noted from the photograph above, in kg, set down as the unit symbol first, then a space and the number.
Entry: kg 2.55
